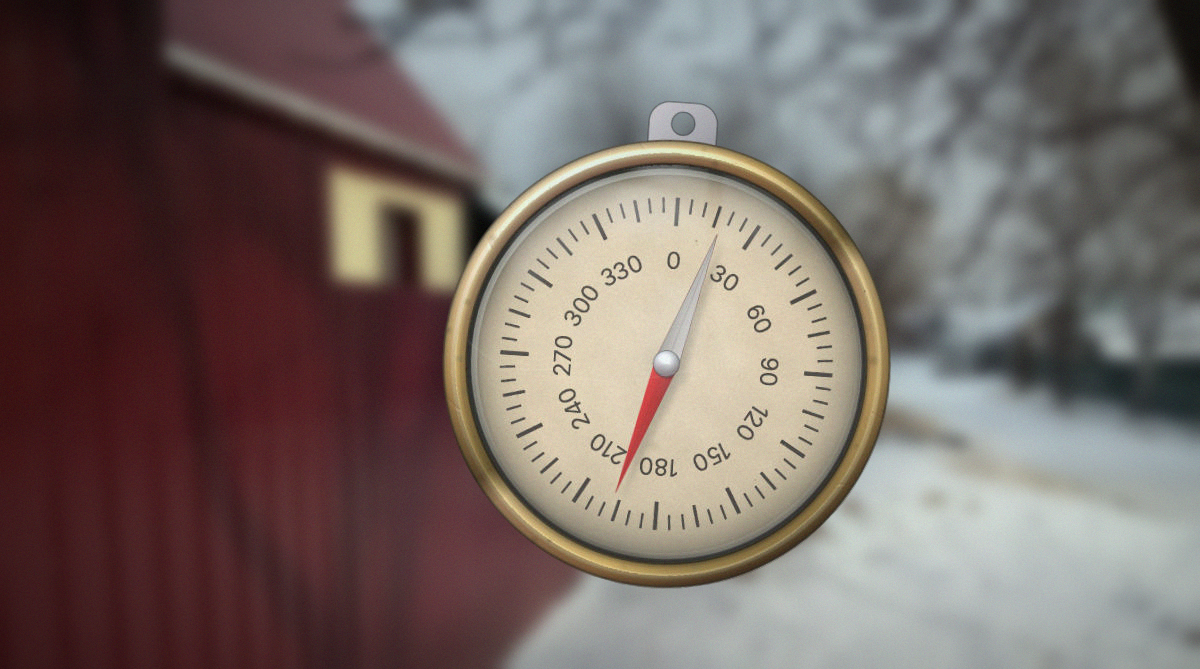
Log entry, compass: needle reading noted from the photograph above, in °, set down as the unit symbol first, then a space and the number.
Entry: ° 197.5
